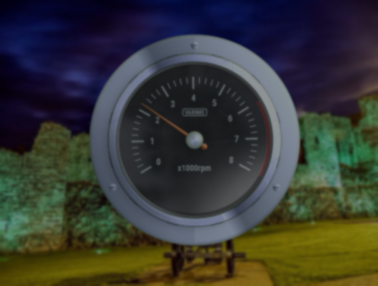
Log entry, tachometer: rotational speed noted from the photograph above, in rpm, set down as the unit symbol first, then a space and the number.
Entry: rpm 2200
